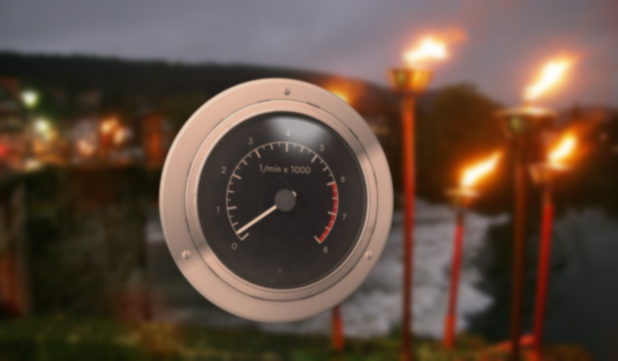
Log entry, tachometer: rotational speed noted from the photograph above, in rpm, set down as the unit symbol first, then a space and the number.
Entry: rpm 250
